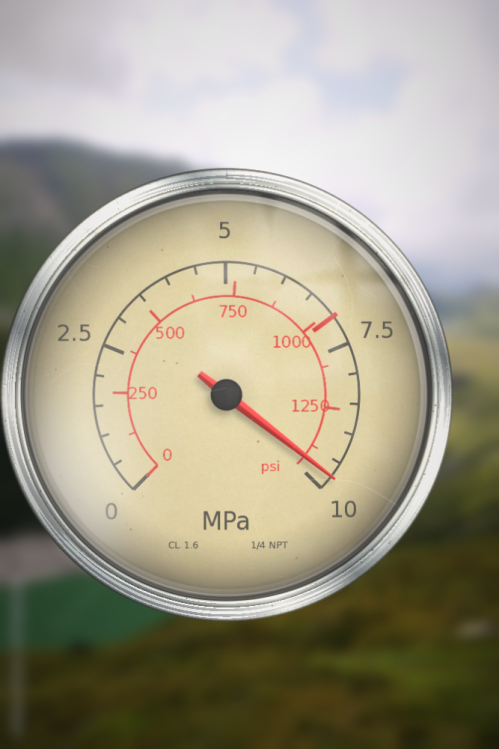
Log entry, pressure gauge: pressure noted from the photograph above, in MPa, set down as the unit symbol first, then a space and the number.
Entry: MPa 9.75
